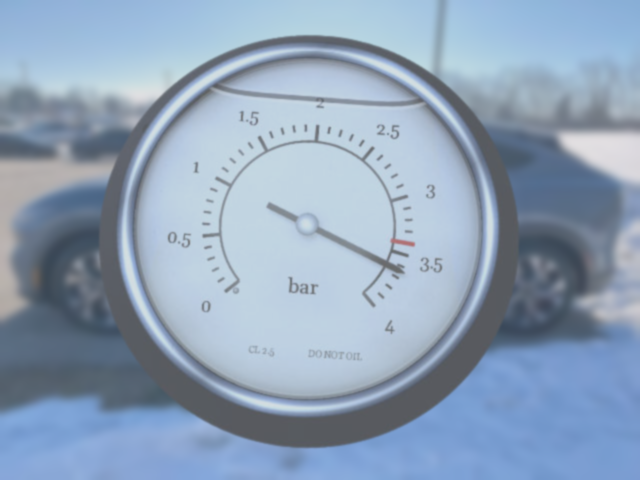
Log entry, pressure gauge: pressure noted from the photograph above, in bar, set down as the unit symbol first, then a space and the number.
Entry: bar 3.65
